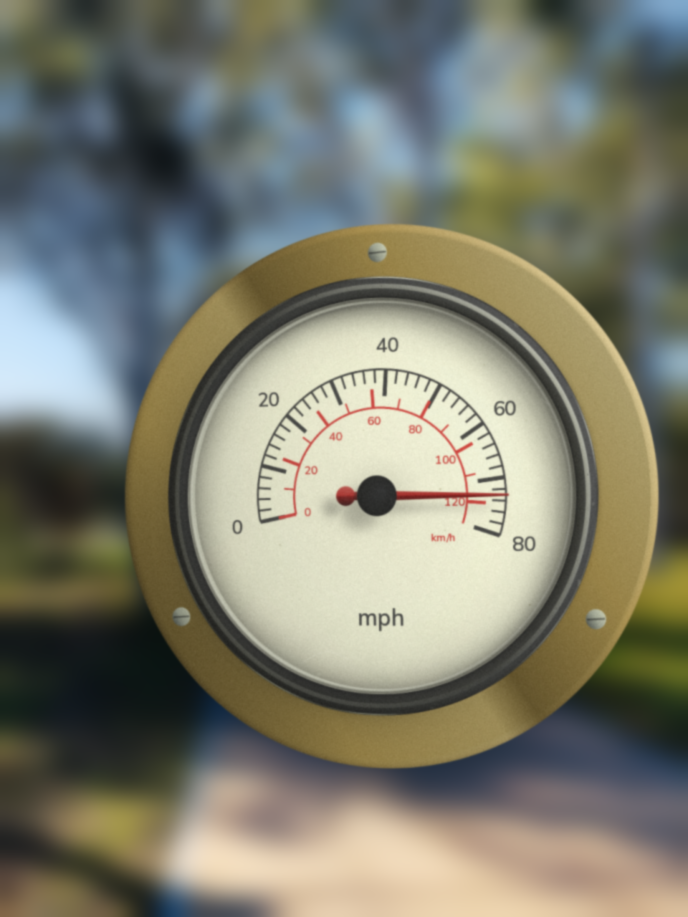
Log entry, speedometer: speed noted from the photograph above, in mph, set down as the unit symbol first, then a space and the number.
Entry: mph 73
